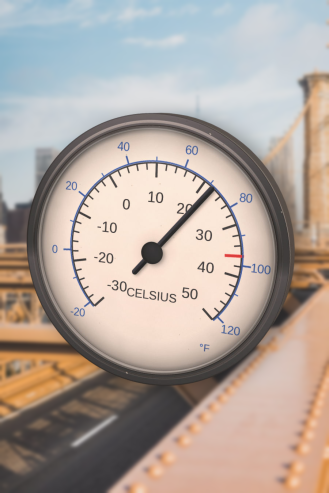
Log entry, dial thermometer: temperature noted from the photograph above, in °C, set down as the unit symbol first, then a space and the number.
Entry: °C 22
